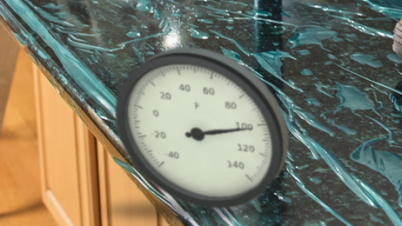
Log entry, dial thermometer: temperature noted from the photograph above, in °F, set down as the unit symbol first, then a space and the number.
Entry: °F 100
